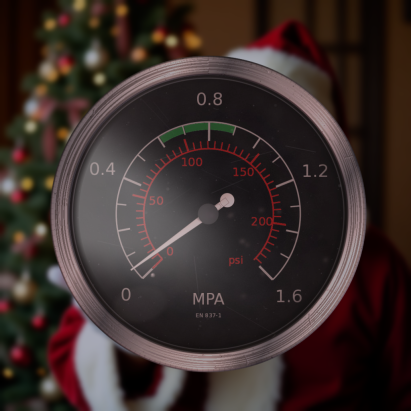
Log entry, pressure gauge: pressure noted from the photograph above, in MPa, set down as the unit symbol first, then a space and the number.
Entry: MPa 0.05
